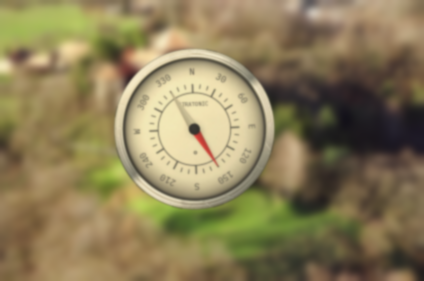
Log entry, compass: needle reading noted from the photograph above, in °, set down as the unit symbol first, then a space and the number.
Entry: ° 150
